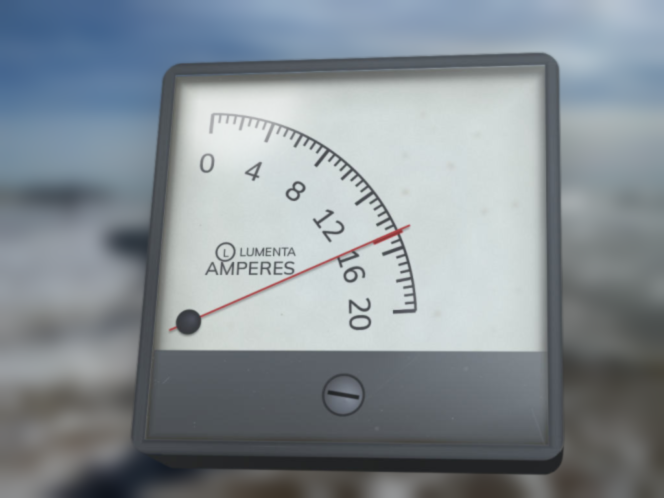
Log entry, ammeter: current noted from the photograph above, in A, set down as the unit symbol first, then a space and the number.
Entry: A 15
